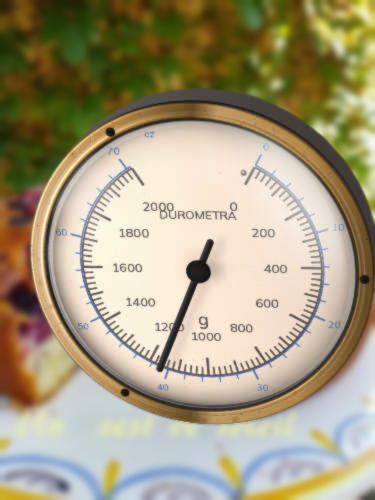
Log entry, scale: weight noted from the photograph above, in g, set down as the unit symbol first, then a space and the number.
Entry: g 1160
